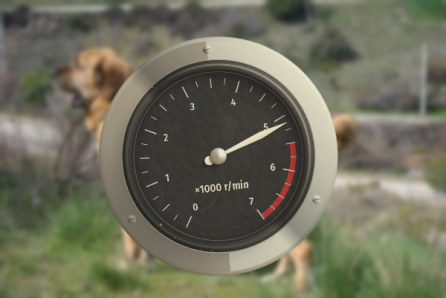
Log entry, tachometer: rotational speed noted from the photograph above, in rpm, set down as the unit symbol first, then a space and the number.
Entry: rpm 5125
